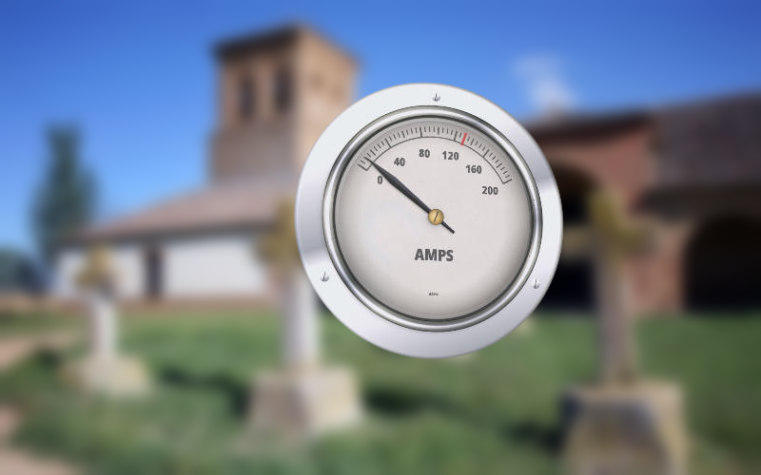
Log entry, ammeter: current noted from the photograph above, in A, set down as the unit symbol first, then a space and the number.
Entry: A 10
